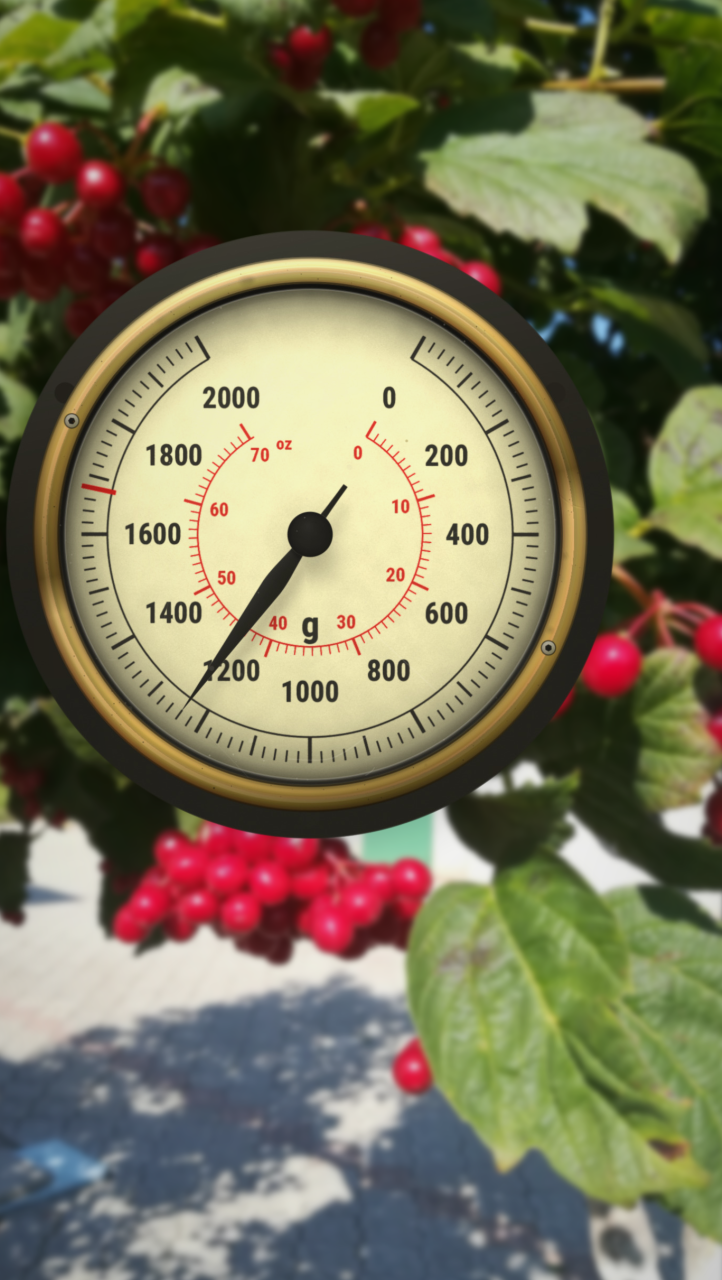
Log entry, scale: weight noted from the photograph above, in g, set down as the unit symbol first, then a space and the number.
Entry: g 1240
